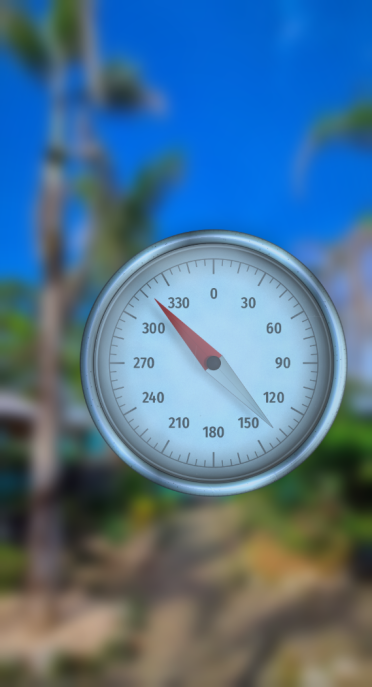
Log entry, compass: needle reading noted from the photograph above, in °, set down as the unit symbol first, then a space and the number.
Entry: ° 317.5
